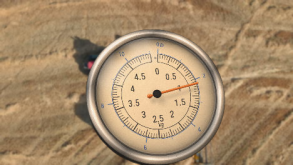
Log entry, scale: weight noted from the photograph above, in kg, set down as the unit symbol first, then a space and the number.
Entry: kg 1
